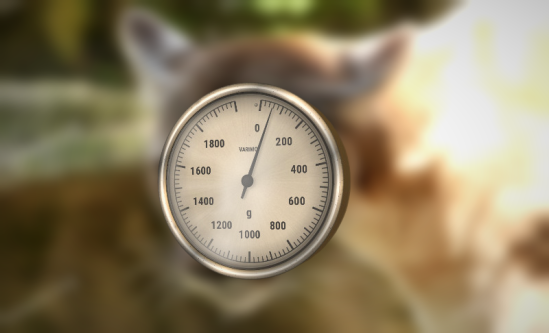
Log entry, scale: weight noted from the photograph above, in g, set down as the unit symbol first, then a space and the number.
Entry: g 60
